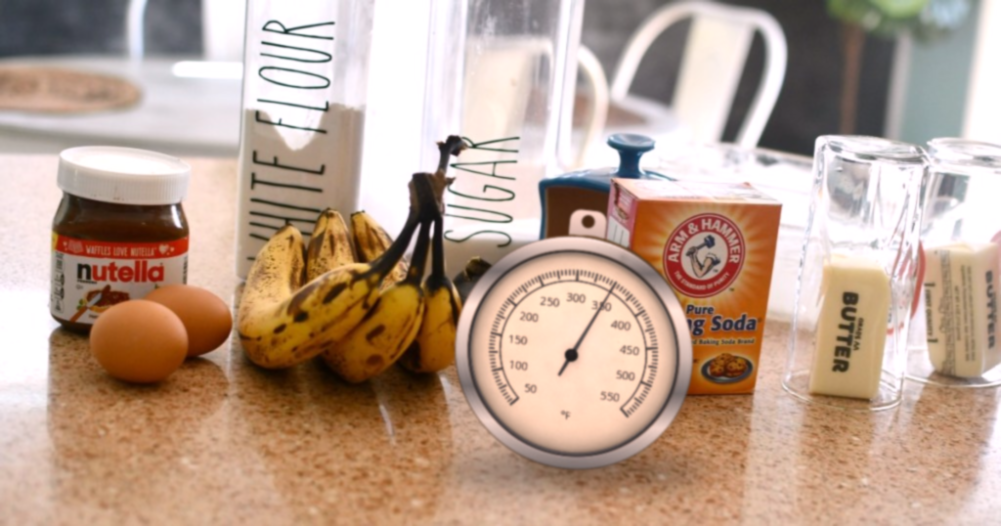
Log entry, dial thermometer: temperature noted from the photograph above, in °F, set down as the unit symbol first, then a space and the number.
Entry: °F 350
